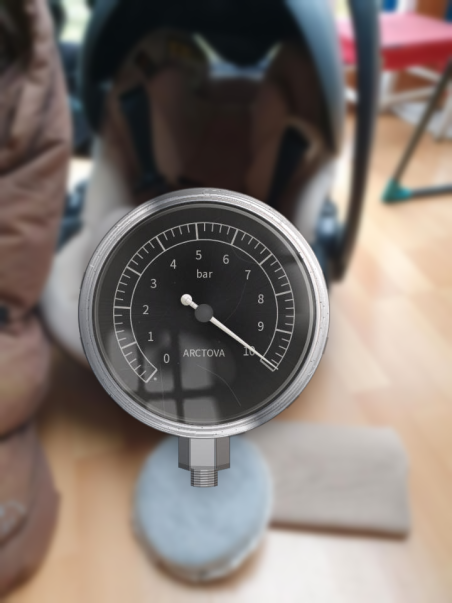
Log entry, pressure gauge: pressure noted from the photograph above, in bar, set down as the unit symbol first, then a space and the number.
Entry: bar 9.9
